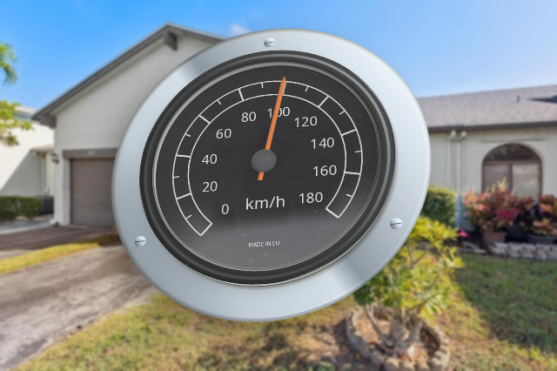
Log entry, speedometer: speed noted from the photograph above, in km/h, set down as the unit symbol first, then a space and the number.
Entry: km/h 100
